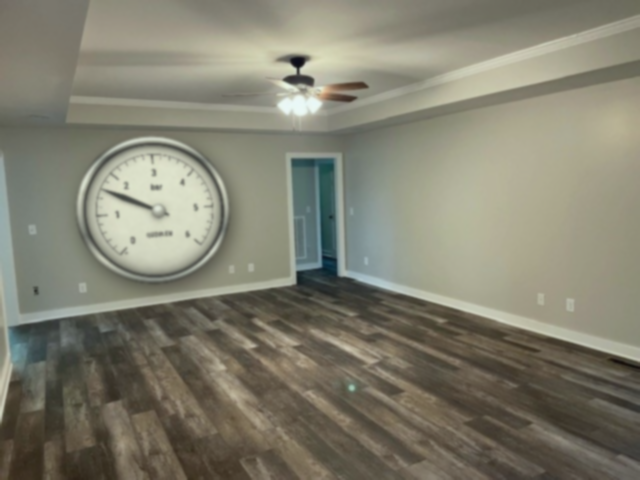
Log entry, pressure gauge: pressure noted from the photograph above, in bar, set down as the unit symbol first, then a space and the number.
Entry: bar 1.6
